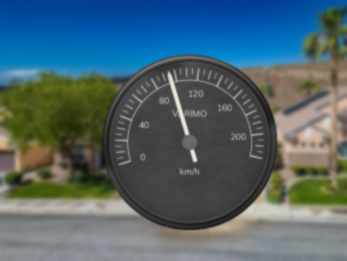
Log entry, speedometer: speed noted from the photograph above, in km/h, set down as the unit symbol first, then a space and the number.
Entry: km/h 95
